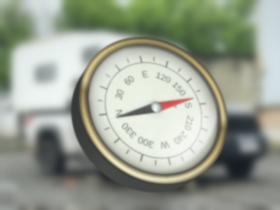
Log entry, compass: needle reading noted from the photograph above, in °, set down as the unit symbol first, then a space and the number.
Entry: ° 172.5
